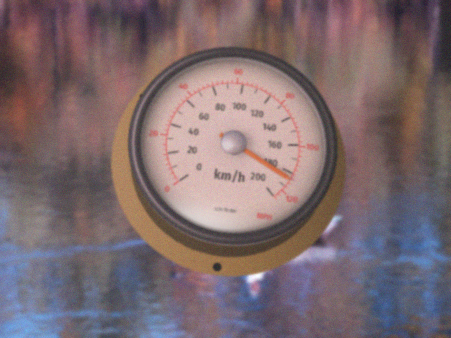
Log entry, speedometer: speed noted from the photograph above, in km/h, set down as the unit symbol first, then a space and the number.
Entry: km/h 185
